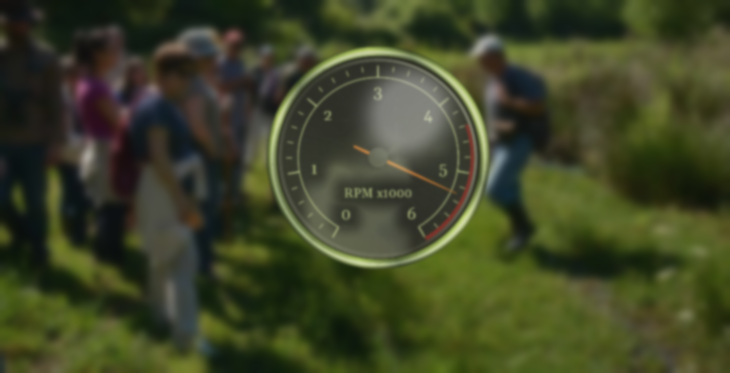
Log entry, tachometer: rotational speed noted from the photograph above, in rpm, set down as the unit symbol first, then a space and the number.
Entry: rpm 5300
